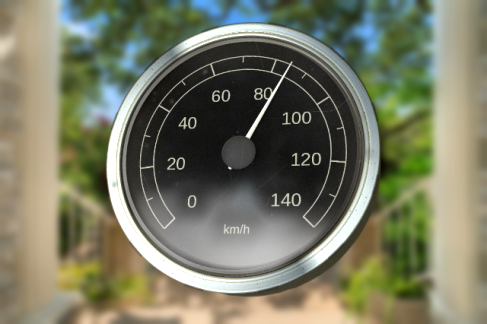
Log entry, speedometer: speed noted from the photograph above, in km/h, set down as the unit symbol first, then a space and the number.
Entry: km/h 85
